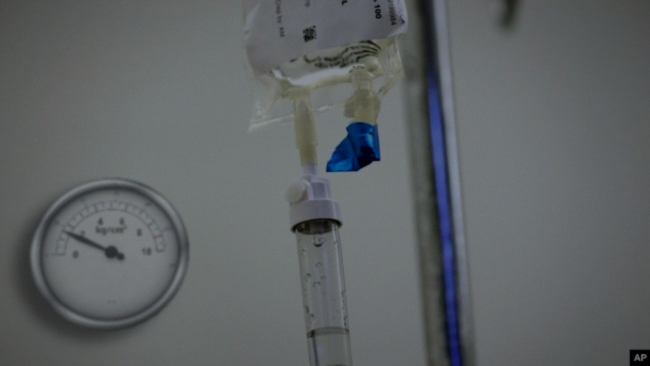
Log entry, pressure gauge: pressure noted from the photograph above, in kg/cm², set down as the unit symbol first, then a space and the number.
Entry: kg/cm² 1.5
